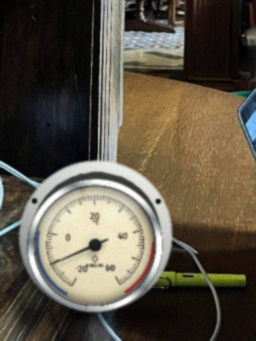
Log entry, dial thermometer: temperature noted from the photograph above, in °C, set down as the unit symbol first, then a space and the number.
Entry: °C -10
